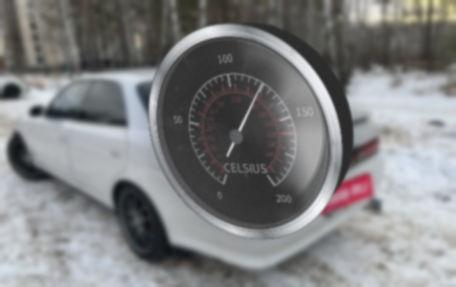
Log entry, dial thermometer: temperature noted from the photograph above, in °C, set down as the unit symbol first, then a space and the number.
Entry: °C 125
